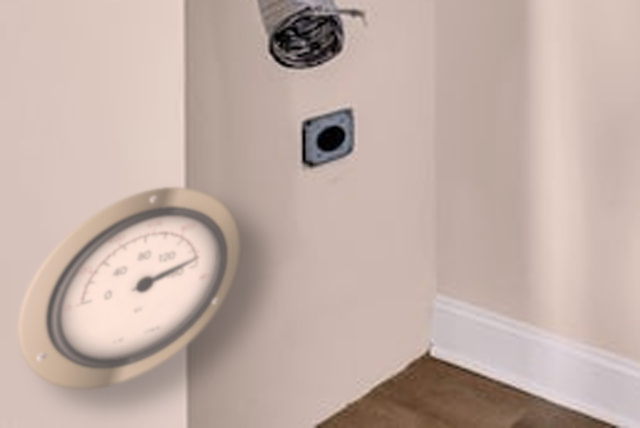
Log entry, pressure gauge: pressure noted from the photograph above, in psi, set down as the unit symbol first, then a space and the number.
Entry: psi 150
